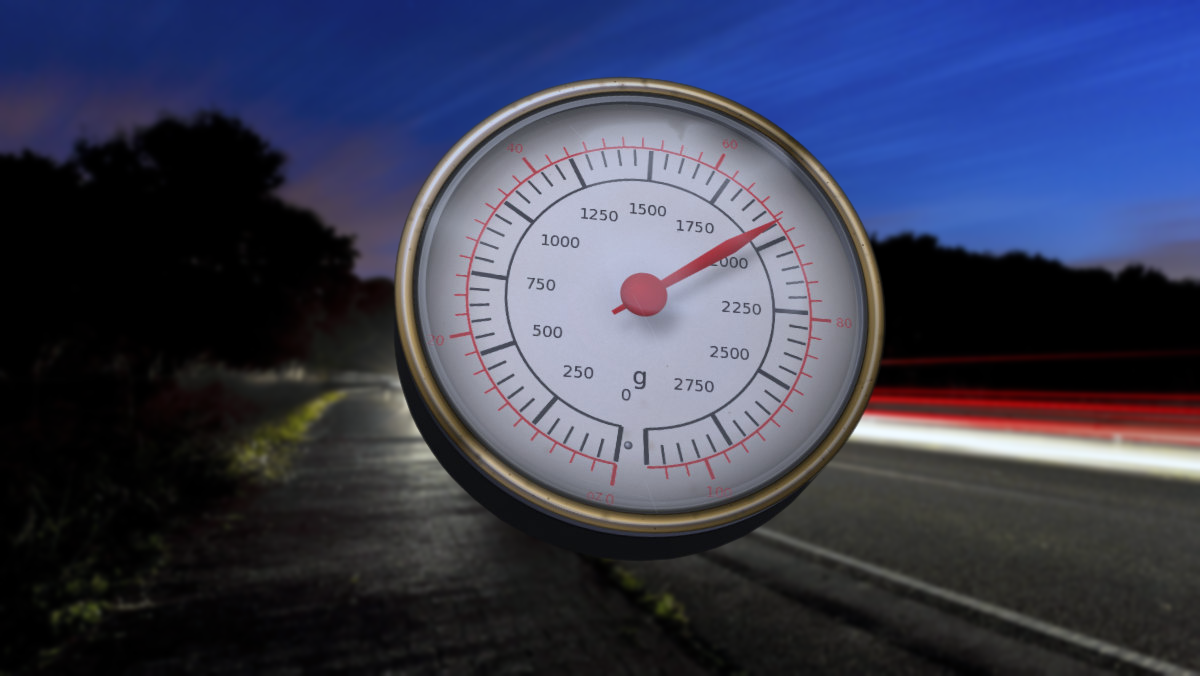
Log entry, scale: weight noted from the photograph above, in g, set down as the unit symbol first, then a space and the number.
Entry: g 1950
